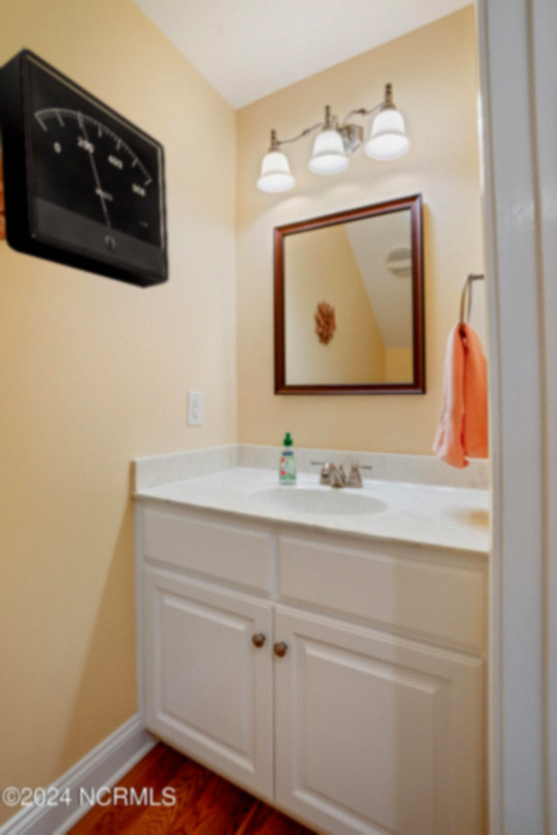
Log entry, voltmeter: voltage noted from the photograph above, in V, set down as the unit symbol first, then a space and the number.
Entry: V 200
